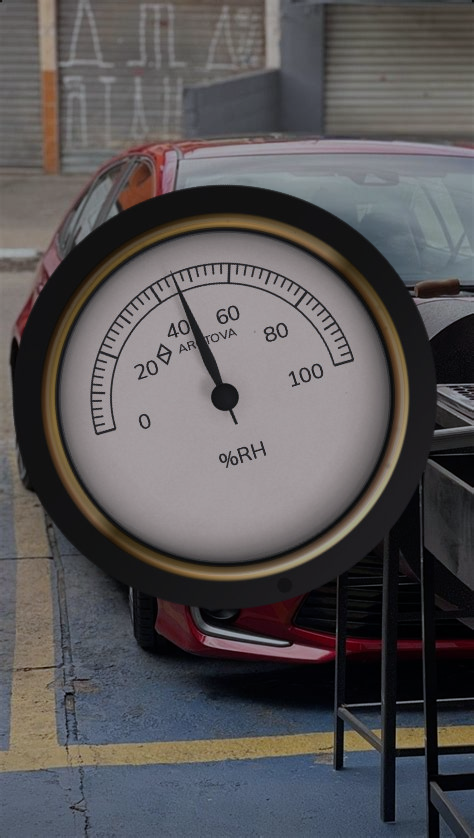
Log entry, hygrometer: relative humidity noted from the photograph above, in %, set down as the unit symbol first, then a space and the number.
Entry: % 46
